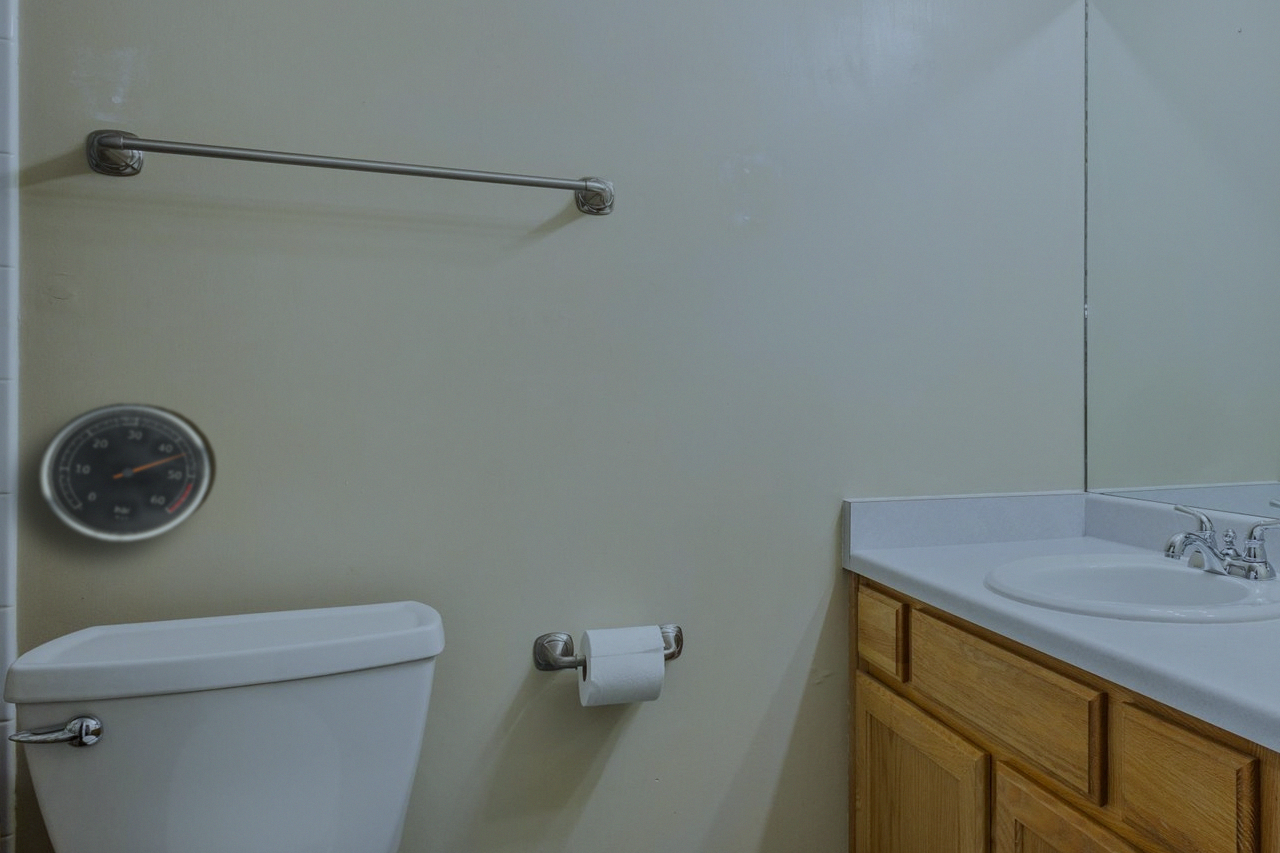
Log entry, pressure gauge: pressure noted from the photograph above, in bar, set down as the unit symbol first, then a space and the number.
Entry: bar 44
